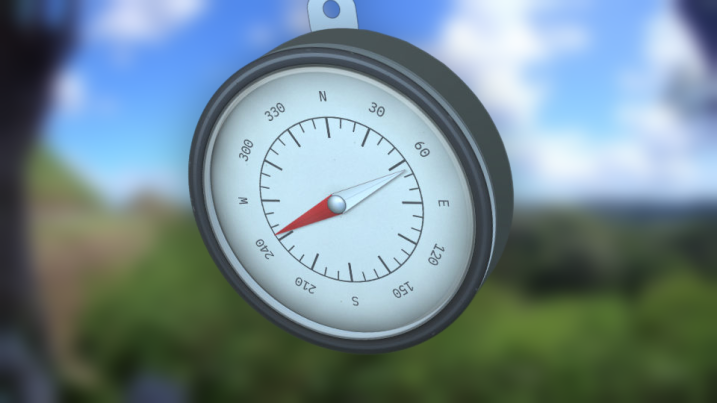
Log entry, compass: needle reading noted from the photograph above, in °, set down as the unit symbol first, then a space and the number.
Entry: ° 245
